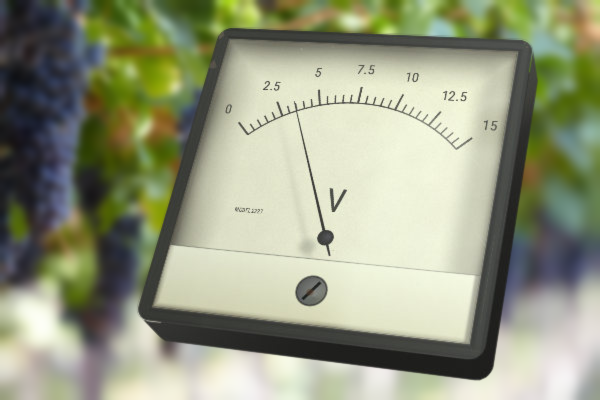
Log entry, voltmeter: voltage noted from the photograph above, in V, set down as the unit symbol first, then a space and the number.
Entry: V 3.5
